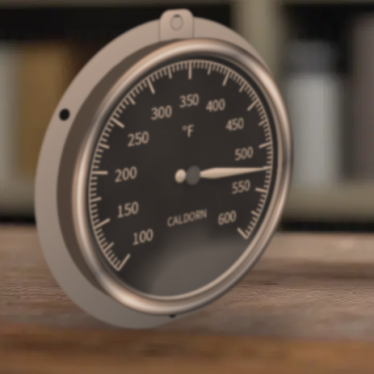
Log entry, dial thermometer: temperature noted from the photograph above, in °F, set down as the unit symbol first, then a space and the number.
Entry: °F 525
